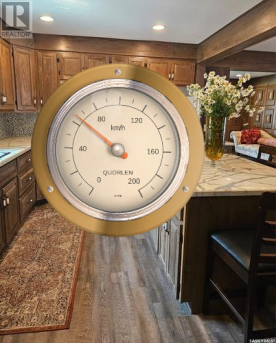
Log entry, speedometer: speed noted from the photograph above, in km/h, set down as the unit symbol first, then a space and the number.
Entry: km/h 65
